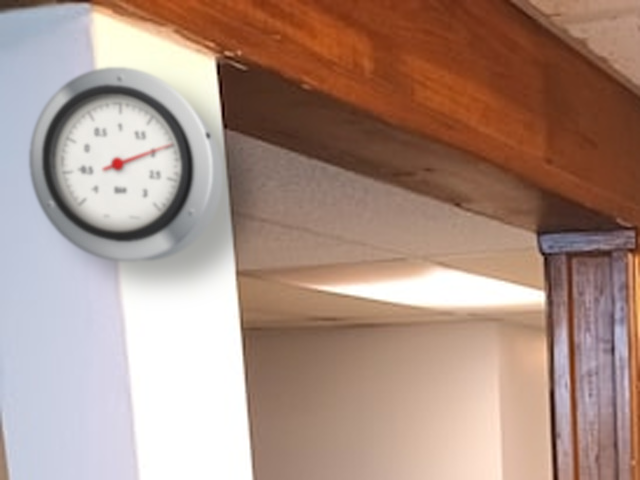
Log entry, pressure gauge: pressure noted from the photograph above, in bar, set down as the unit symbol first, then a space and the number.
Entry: bar 2
